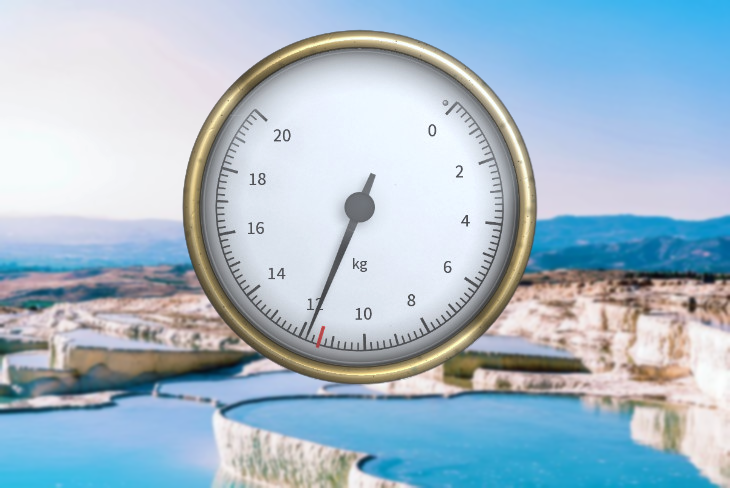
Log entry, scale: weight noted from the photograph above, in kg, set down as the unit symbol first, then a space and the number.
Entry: kg 11.8
